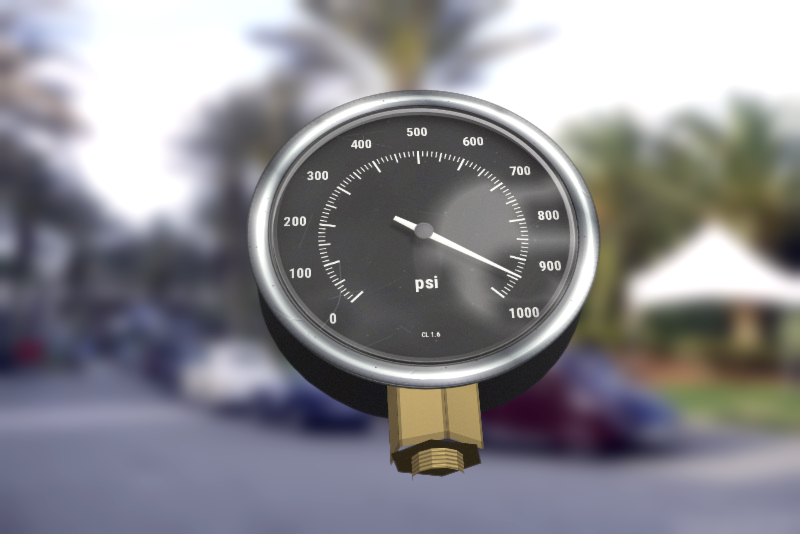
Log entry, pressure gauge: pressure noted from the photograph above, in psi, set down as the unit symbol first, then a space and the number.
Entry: psi 950
